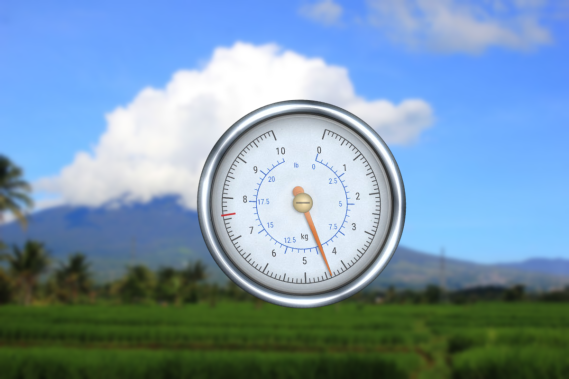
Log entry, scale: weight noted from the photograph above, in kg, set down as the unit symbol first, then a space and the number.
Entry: kg 4.4
